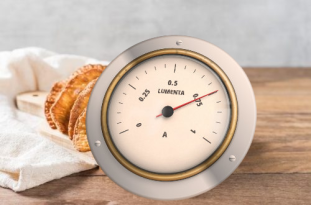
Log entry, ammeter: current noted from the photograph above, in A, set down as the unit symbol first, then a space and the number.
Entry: A 0.75
